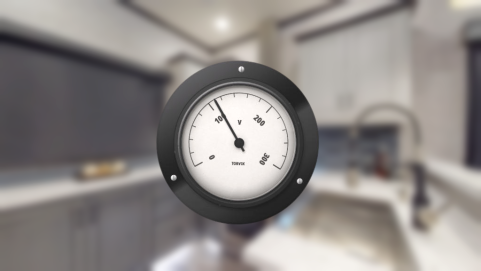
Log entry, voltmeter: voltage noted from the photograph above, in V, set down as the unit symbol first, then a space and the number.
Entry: V 110
